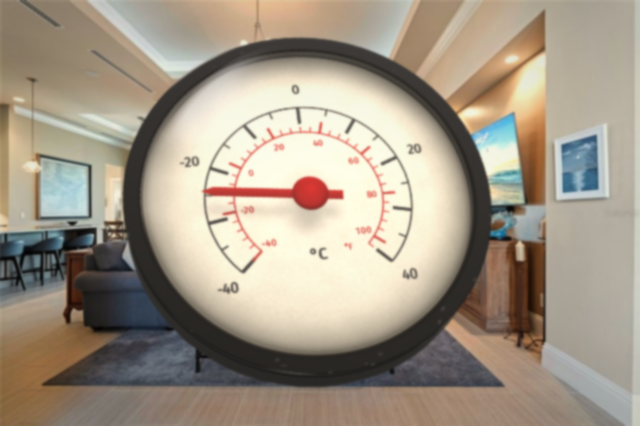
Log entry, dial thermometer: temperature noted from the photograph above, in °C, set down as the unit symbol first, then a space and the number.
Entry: °C -25
